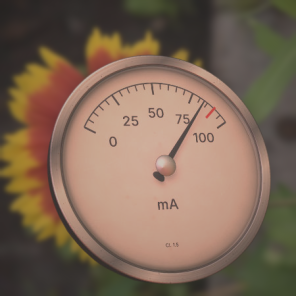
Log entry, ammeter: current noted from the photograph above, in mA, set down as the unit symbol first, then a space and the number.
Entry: mA 82.5
